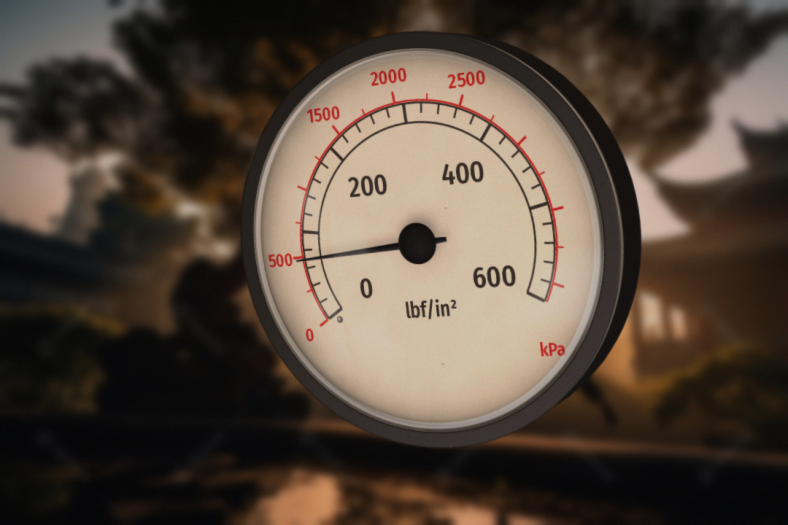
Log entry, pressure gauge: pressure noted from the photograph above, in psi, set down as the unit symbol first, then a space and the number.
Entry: psi 70
